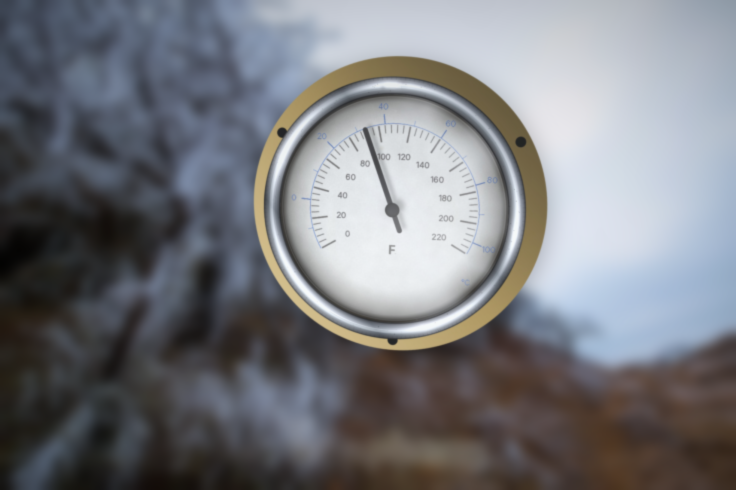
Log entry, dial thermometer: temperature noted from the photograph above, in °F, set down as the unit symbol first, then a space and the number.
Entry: °F 92
